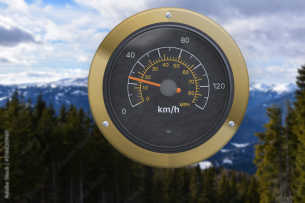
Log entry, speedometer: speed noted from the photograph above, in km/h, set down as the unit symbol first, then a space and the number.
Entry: km/h 25
